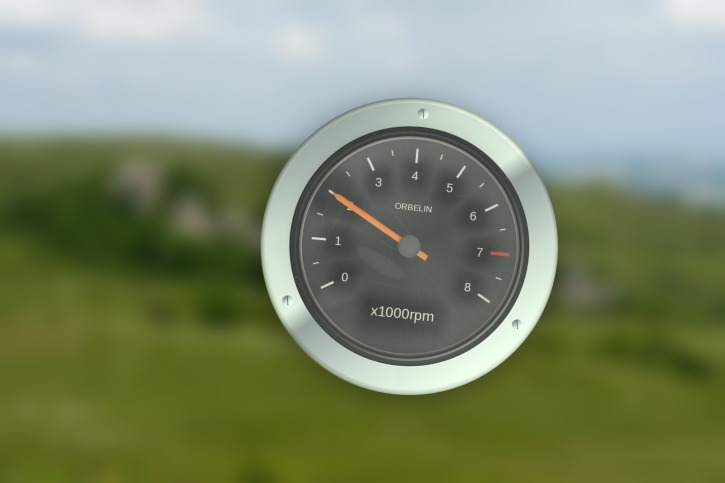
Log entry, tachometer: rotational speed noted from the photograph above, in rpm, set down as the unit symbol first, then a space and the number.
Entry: rpm 2000
